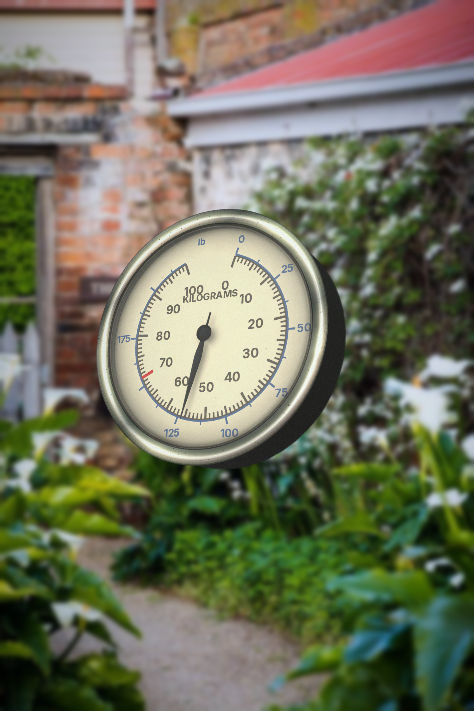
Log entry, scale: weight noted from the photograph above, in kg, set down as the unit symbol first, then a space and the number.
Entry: kg 55
